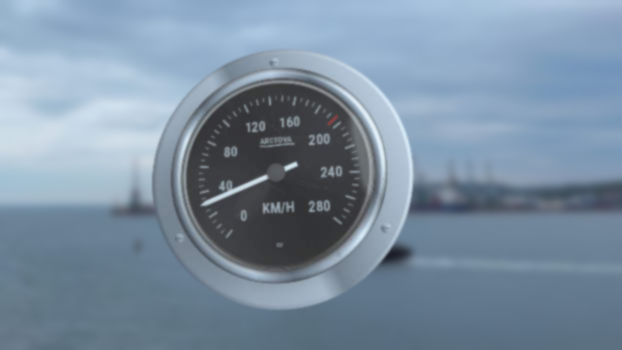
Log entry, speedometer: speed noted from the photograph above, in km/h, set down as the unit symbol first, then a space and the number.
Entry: km/h 30
